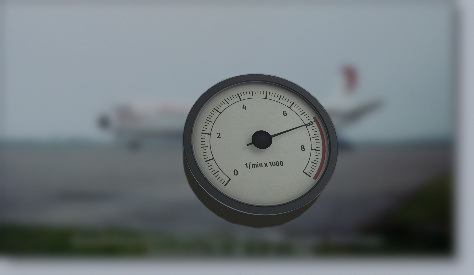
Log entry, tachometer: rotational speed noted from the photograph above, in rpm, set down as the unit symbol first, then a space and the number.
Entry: rpm 7000
